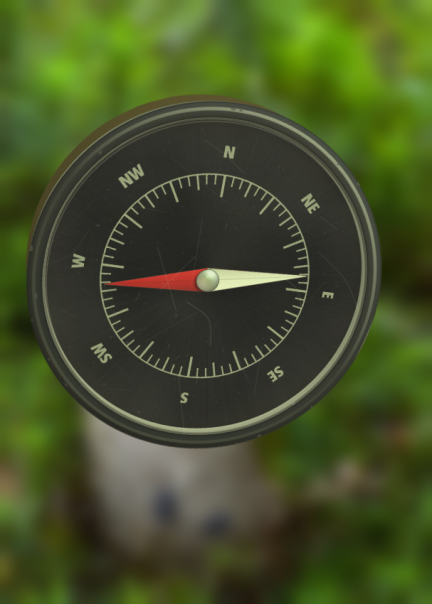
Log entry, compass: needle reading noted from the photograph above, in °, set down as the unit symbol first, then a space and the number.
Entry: ° 260
